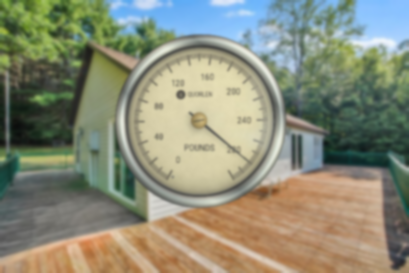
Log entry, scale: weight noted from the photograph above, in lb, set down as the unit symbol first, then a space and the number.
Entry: lb 280
